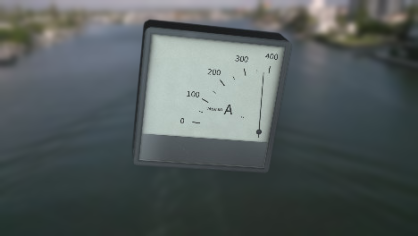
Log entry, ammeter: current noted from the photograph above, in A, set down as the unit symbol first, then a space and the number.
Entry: A 375
